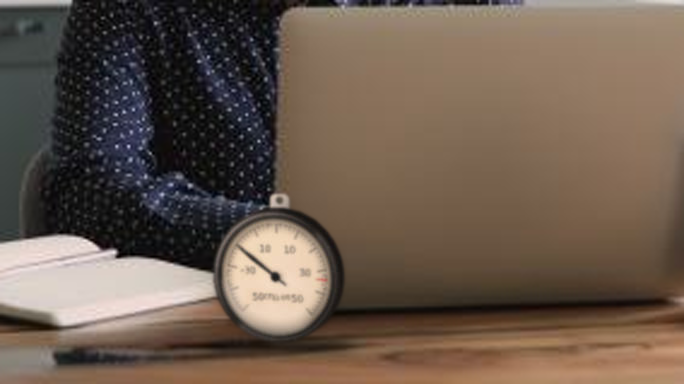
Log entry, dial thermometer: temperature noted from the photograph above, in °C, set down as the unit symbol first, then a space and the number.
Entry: °C -20
